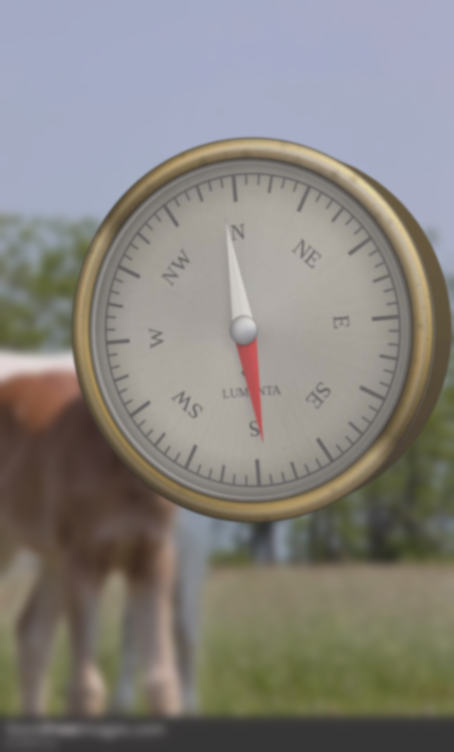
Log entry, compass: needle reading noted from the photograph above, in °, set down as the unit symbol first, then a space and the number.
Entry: ° 175
